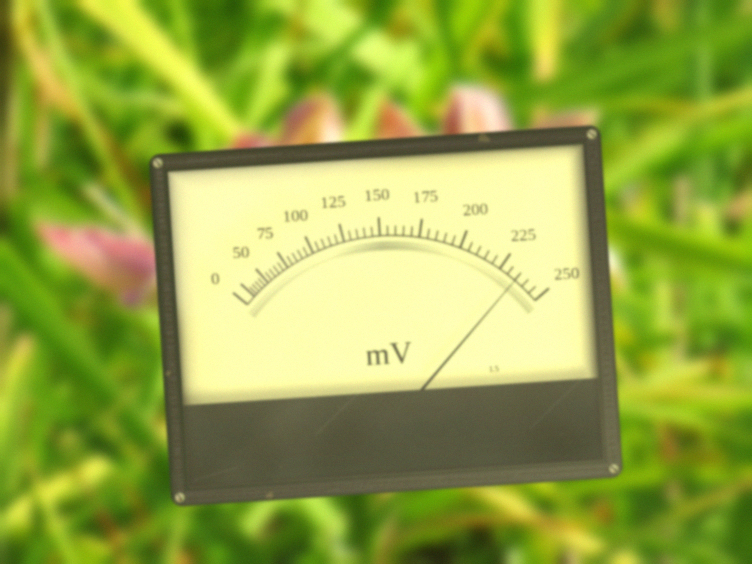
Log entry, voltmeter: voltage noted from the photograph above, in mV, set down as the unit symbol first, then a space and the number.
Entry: mV 235
